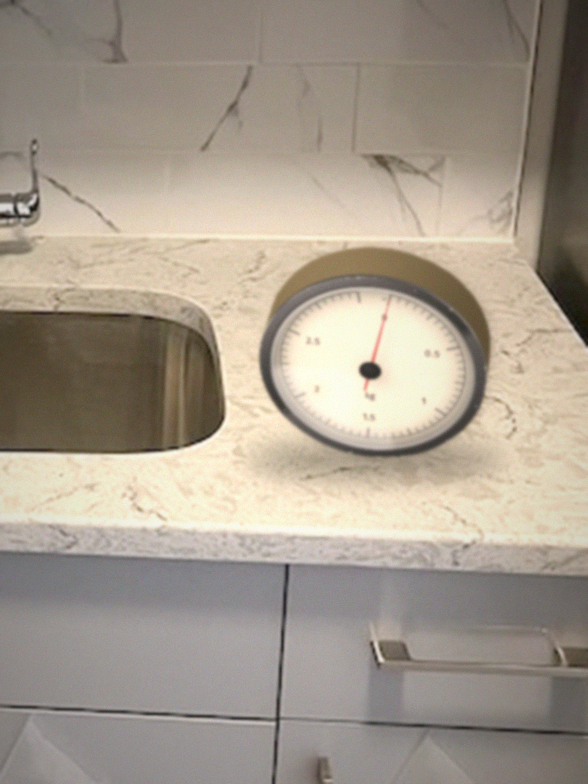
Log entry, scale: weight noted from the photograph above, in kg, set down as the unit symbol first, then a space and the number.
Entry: kg 0
